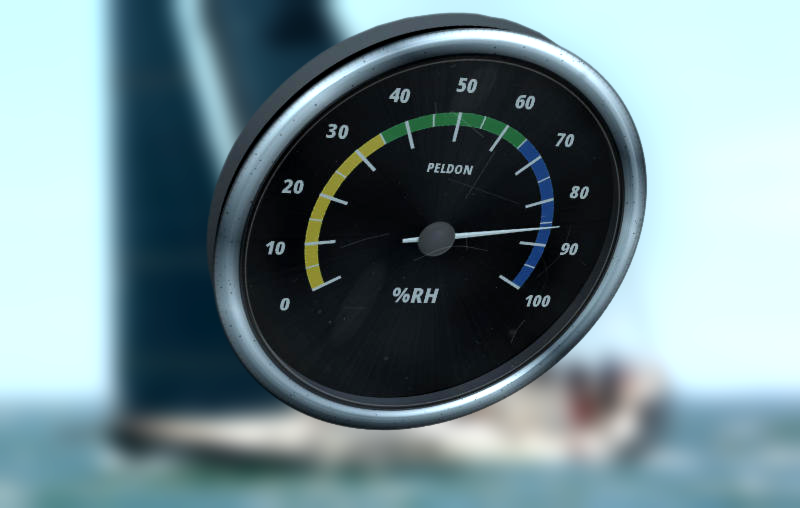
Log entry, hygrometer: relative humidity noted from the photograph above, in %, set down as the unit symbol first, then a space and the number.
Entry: % 85
